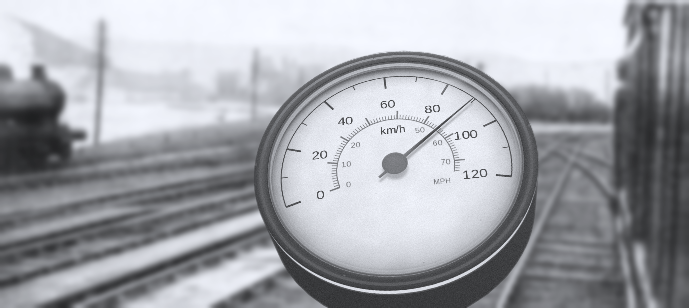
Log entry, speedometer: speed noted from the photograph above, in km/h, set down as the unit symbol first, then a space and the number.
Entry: km/h 90
